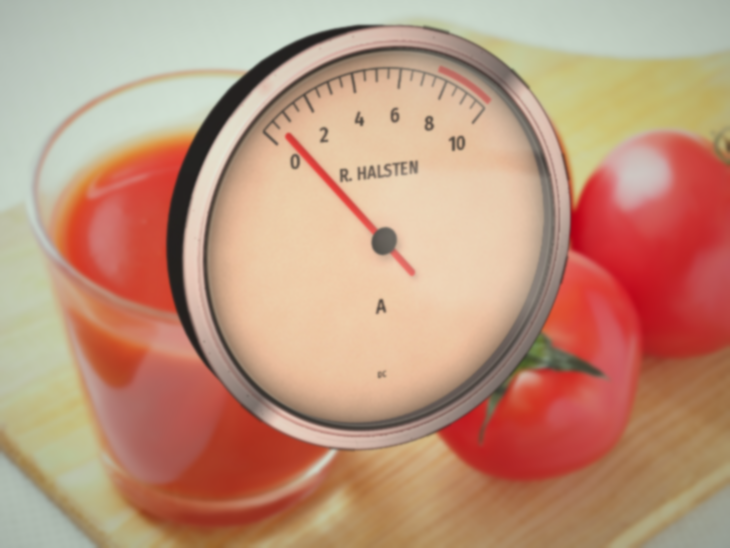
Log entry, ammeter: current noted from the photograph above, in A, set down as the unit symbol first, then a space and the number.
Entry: A 0.5
